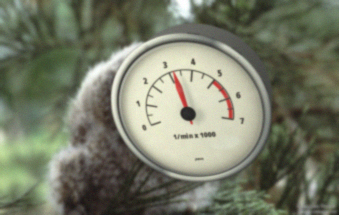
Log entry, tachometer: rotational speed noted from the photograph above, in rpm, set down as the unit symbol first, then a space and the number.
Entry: rpm 3250
